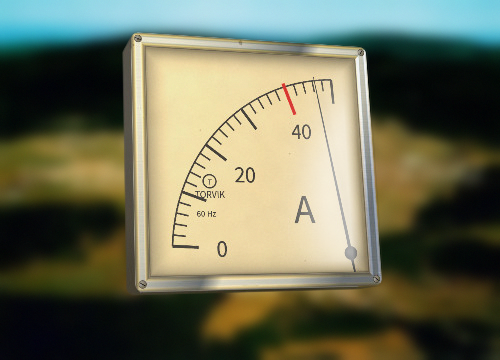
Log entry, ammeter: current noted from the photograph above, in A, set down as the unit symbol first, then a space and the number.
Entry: A 46
